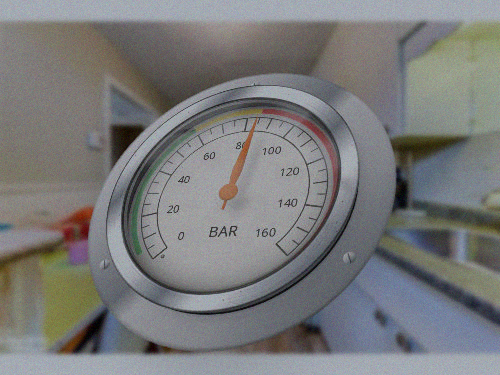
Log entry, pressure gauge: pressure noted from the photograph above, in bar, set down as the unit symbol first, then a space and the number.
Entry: bar 85
